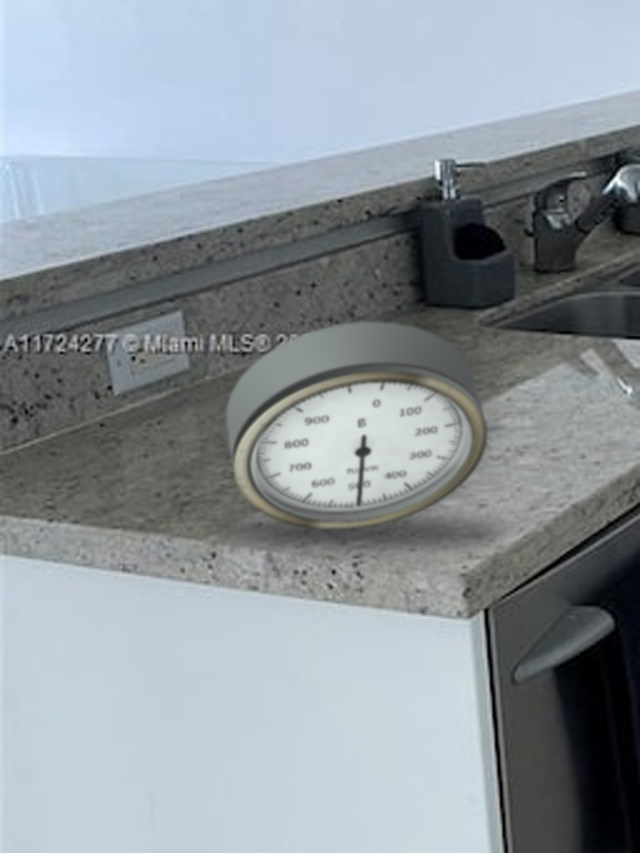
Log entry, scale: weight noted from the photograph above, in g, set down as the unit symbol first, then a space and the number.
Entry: g 500
